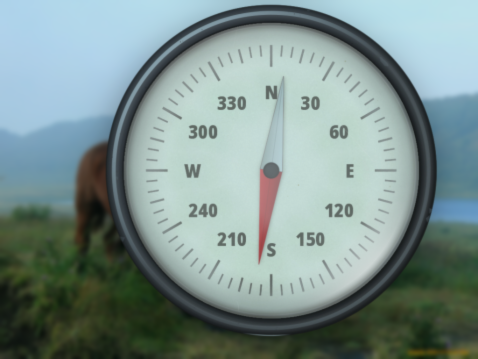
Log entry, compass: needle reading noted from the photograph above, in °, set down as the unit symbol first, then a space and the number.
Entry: ° 187.5
